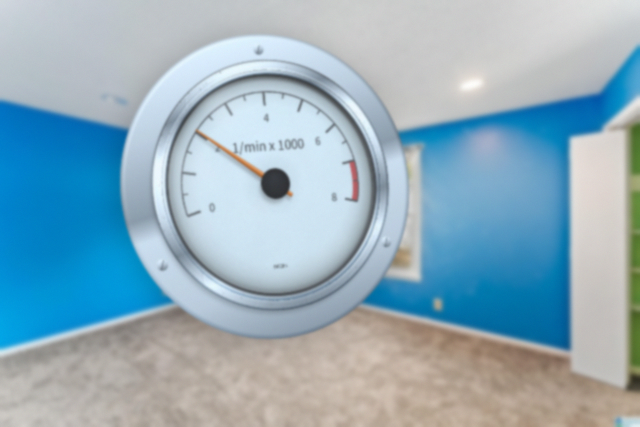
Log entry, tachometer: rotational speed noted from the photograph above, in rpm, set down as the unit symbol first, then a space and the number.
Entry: rpm 2000
